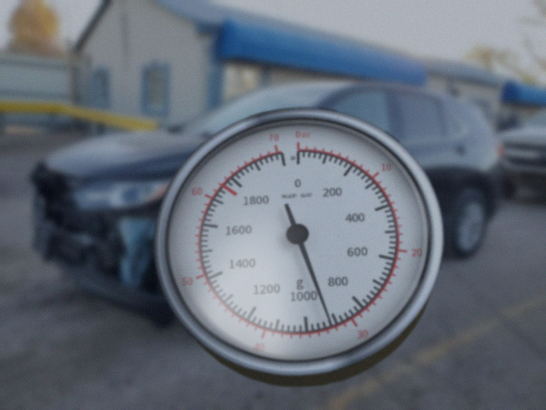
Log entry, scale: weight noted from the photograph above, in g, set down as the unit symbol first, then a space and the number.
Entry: g 920
